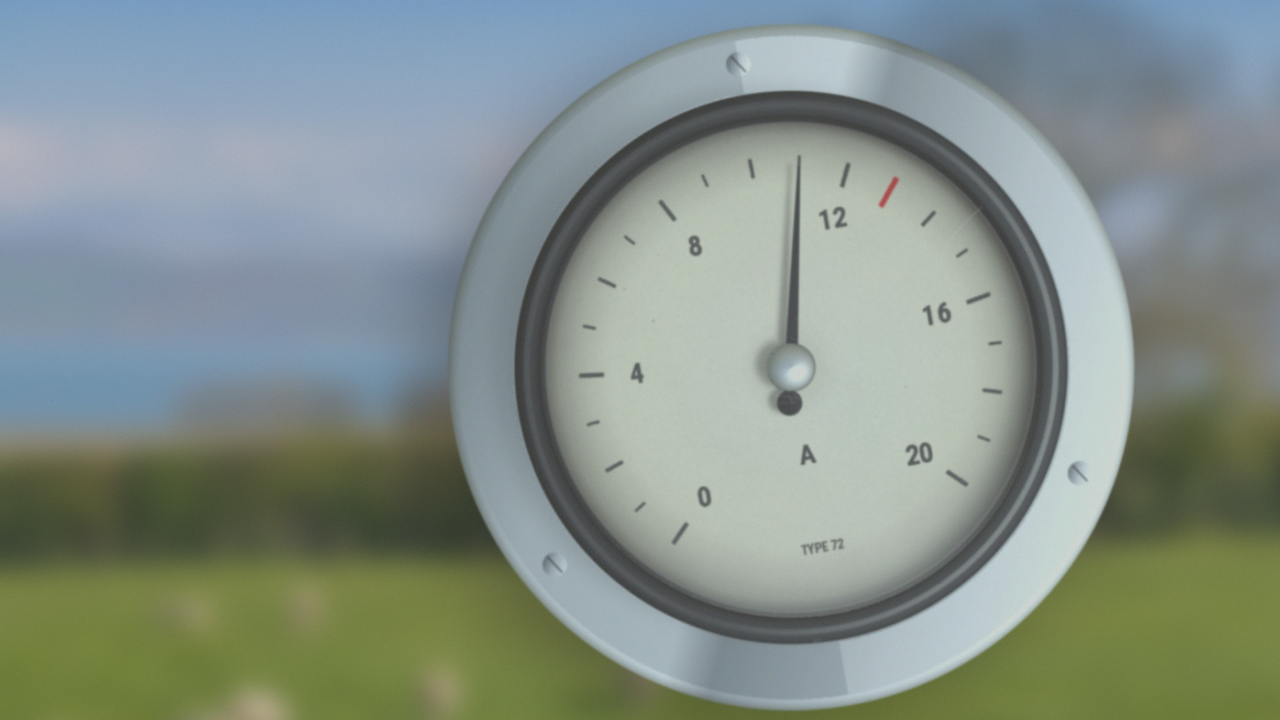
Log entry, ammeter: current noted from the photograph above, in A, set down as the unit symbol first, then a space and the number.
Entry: A 11
